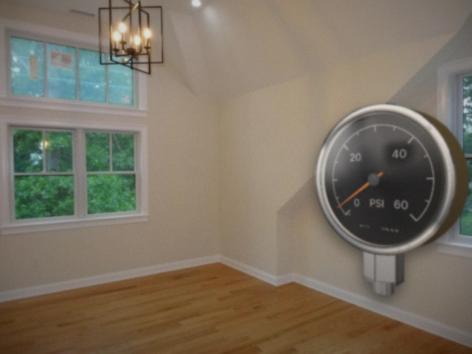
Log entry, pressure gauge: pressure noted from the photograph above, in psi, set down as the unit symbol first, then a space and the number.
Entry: psi 2.5
